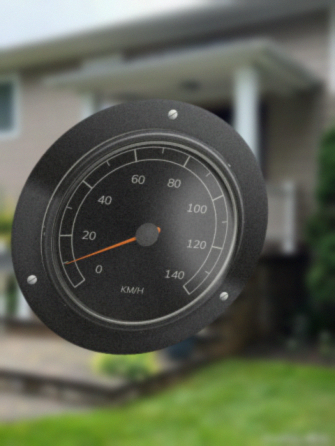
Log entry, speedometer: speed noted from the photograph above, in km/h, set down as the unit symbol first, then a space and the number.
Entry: km/h 10
